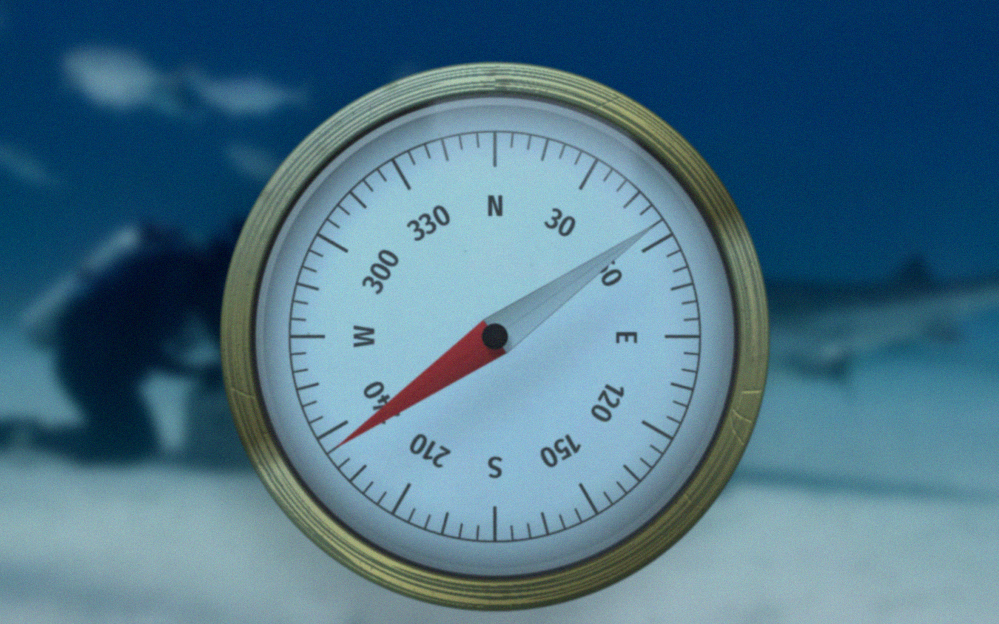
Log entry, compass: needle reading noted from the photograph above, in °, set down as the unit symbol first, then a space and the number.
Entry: ° 235
